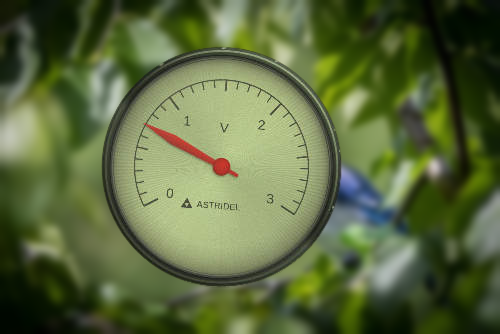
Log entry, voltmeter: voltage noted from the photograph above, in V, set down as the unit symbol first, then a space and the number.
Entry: V 0.7
